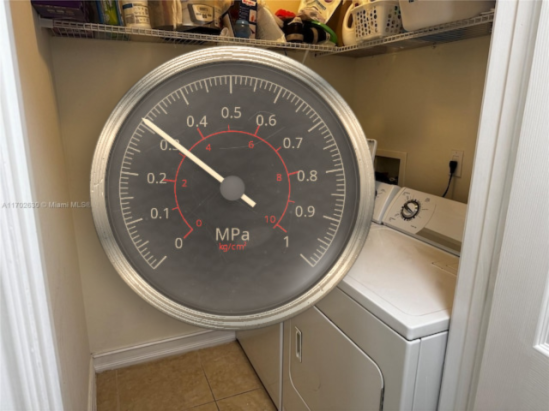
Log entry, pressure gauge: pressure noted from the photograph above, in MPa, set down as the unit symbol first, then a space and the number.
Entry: MPa 0.31
